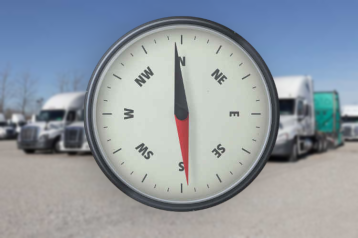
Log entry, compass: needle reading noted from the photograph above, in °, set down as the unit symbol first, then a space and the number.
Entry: ° 175
